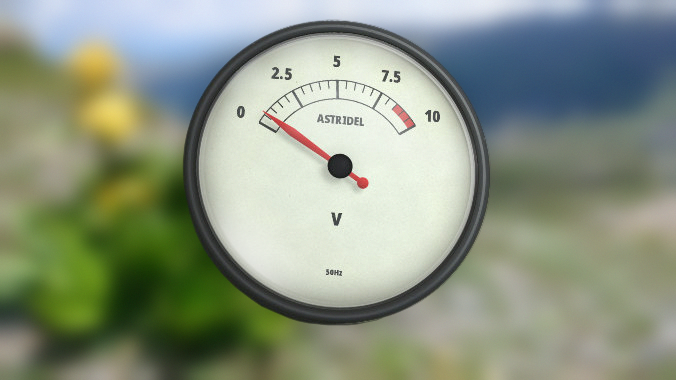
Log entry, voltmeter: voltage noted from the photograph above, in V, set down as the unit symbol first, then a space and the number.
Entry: V 0.5
